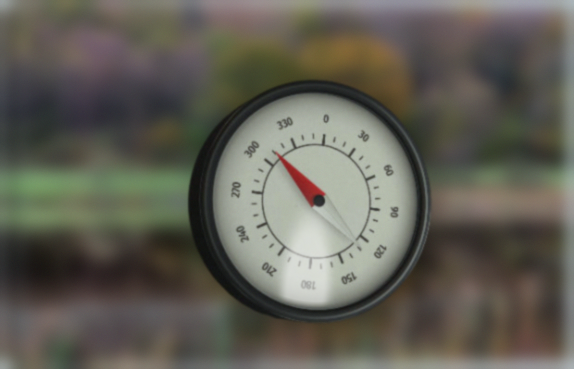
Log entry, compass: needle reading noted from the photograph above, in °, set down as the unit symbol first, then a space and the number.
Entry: ° 310
